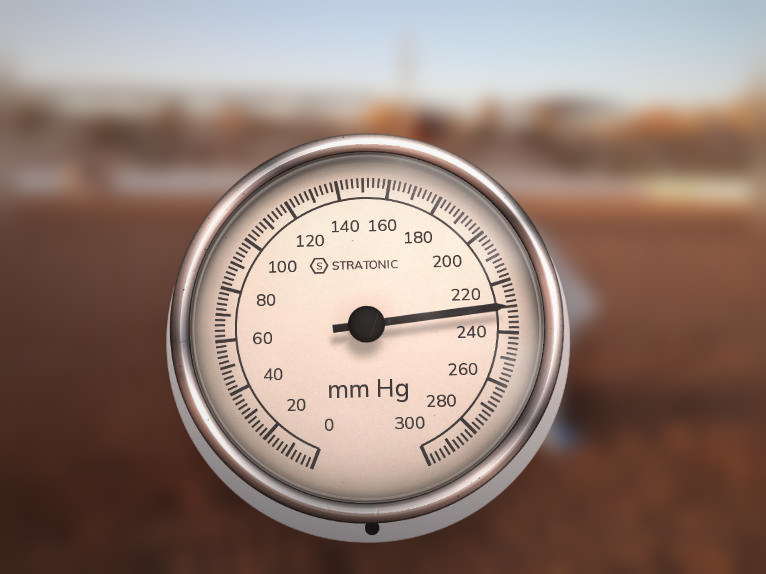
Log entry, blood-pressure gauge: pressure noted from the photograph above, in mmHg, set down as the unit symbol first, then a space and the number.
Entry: mmHg 230
